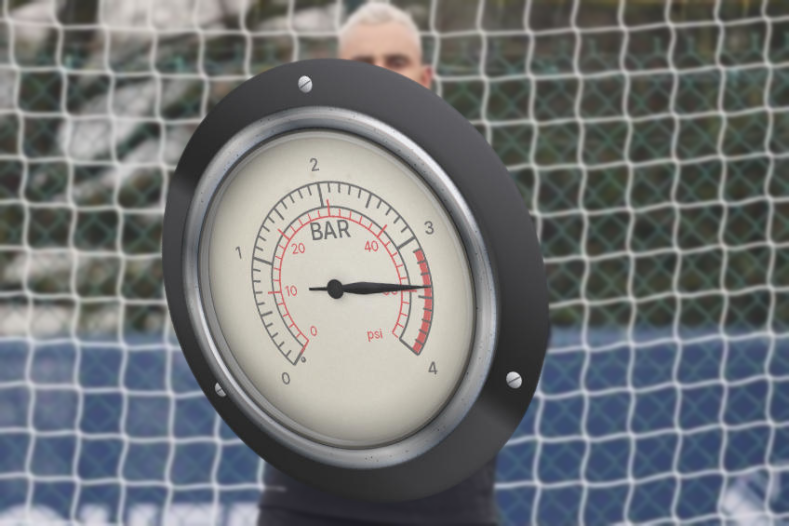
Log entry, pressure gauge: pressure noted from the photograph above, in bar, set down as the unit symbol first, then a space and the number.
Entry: bar 3.4
